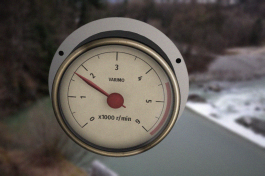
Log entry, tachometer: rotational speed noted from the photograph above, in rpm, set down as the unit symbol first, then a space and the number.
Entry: rpm 1750
